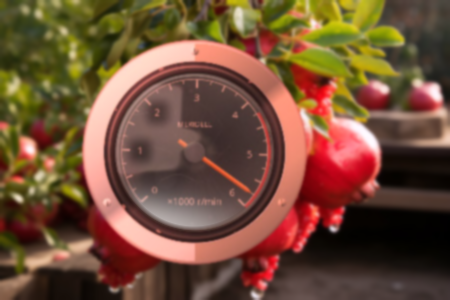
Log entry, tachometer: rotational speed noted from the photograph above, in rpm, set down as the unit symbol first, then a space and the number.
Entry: rpm 5750
